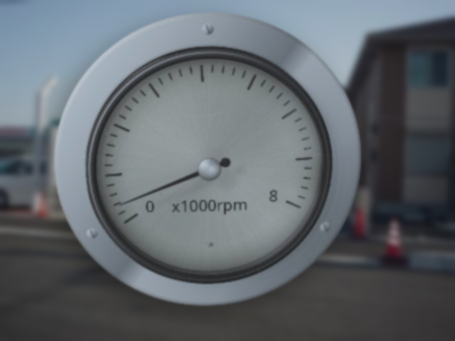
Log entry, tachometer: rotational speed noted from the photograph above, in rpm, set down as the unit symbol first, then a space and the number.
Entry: rpm 400
